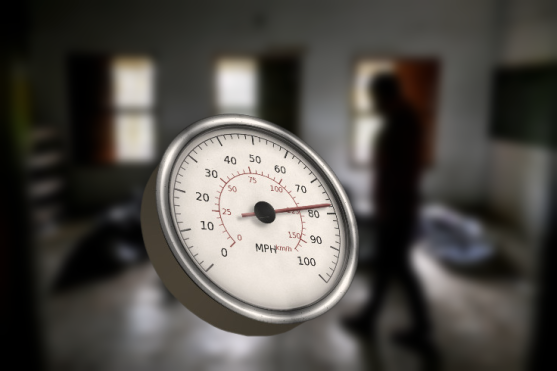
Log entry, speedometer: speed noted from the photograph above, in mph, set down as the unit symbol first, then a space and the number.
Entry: mph 78
